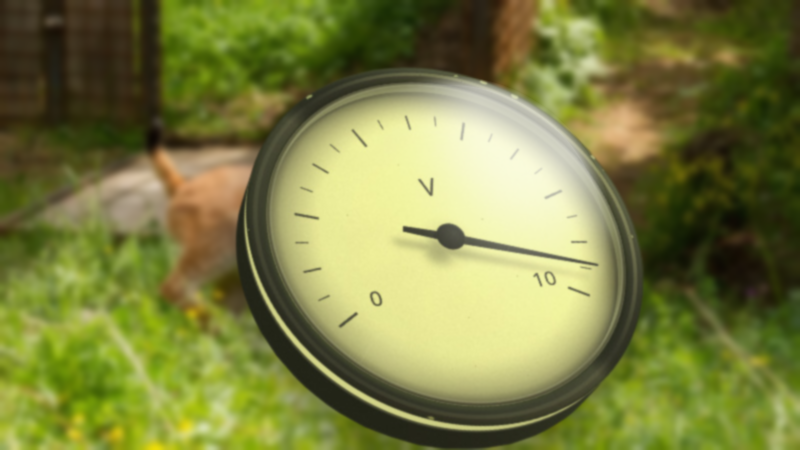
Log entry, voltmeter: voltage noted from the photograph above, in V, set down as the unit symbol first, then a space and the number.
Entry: V 9.5
